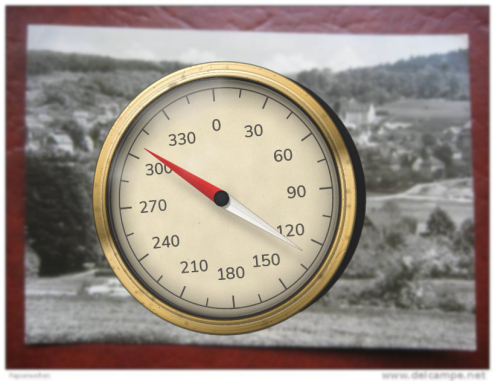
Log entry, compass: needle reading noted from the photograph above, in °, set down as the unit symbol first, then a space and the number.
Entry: ° 307.5
